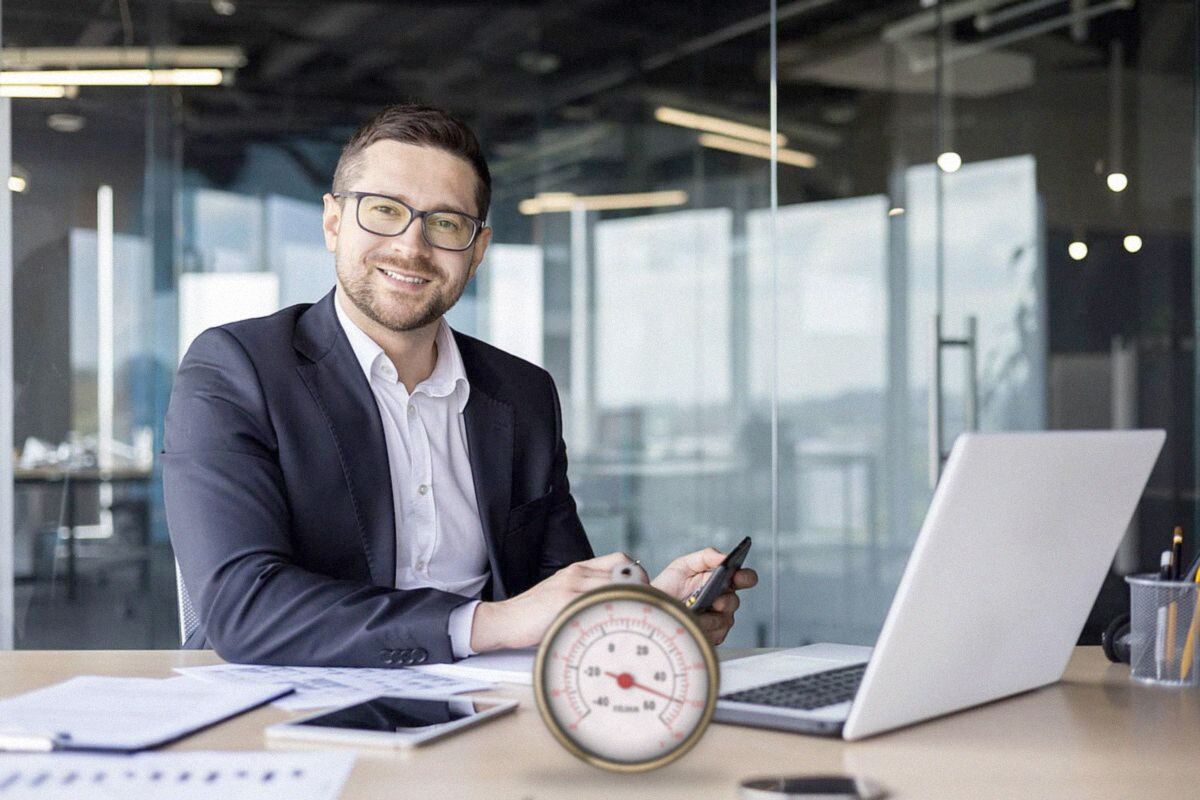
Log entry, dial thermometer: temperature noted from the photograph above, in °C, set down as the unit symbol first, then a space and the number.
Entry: °C 50
